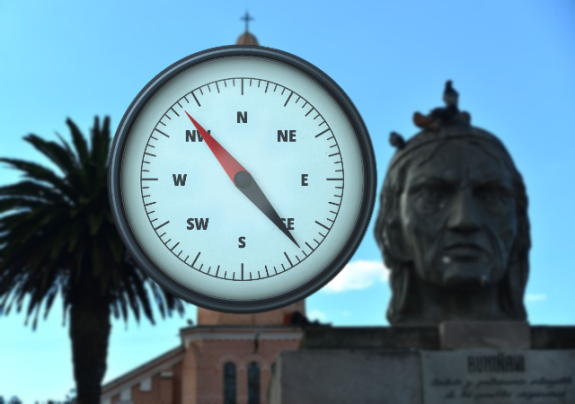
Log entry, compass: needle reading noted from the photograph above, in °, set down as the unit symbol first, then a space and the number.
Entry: ° 320
